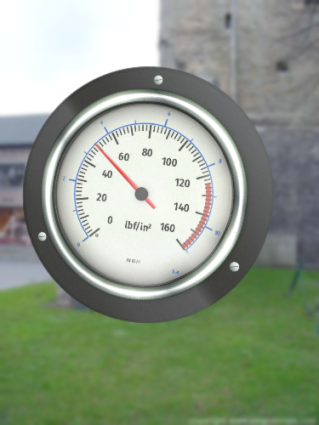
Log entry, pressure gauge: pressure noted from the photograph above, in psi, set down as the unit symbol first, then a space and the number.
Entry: psi 50
